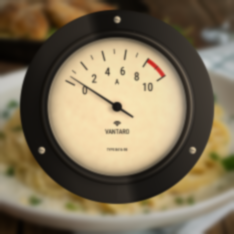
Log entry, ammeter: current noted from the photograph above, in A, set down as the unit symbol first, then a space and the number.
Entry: A 0.5
